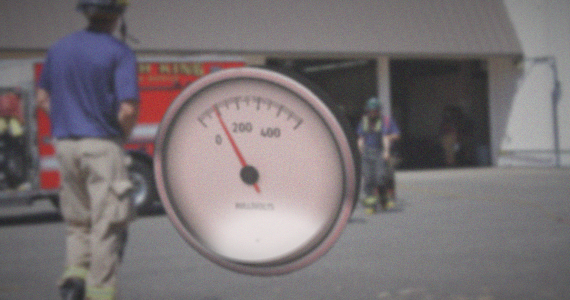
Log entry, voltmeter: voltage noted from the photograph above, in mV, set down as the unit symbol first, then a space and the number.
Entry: mV 100
